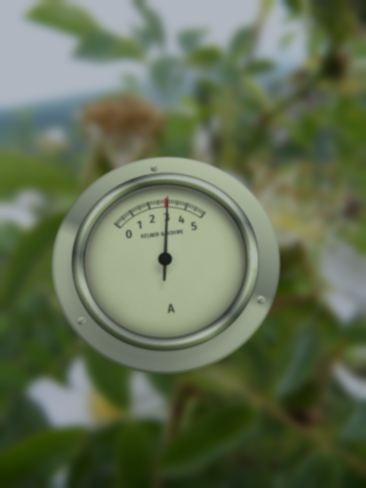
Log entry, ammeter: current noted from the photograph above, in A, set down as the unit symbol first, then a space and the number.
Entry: A 3
